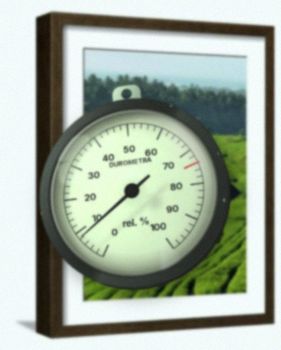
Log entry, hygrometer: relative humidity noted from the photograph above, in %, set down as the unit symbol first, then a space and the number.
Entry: % 8
